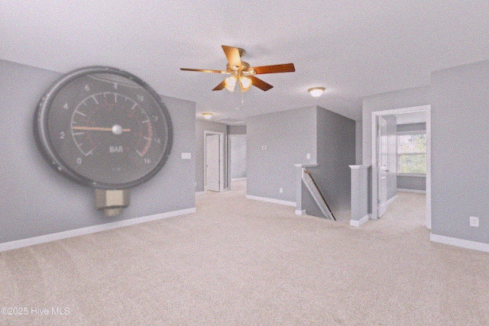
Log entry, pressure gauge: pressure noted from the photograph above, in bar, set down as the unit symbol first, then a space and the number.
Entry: bar 2.5
